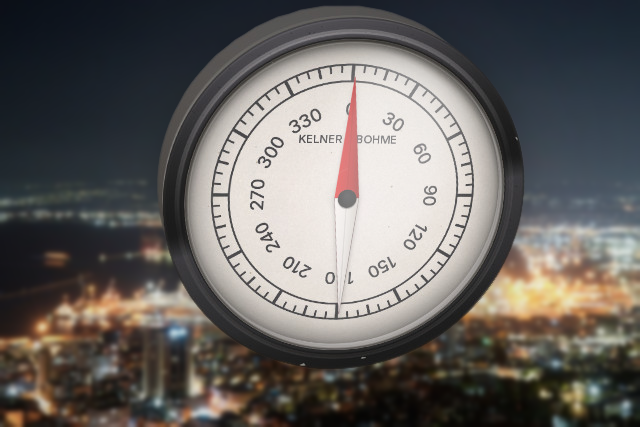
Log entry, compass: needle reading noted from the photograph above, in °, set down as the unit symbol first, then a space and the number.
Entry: ° 0
